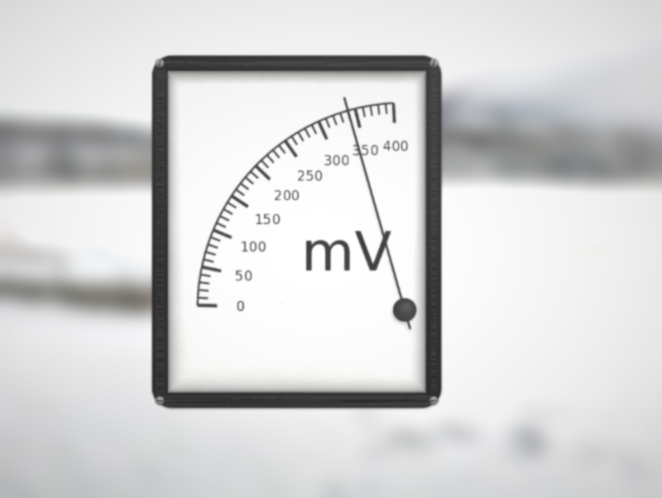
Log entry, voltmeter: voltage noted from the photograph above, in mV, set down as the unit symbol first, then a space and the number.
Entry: mV 340
